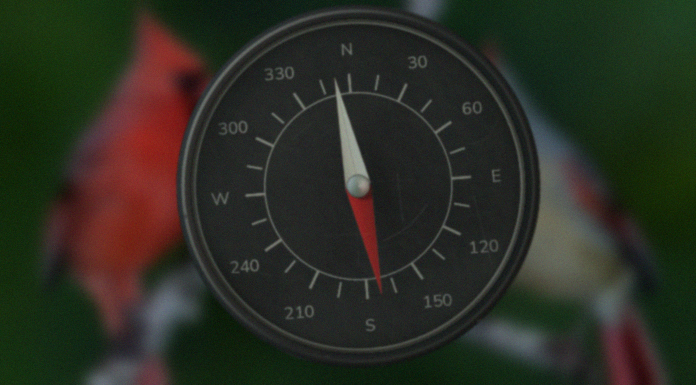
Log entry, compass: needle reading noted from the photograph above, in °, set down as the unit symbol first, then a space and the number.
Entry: ° 172.5
